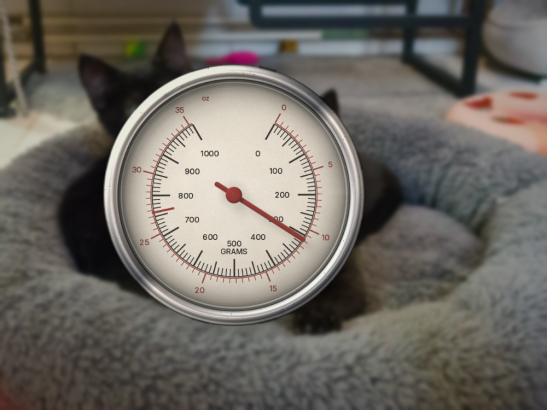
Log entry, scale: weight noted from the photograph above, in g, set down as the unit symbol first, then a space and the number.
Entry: g 310
